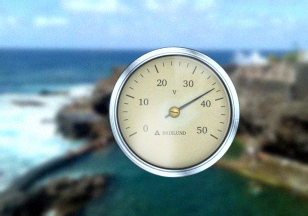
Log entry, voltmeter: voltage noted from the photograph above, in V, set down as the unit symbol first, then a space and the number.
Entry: V 37
